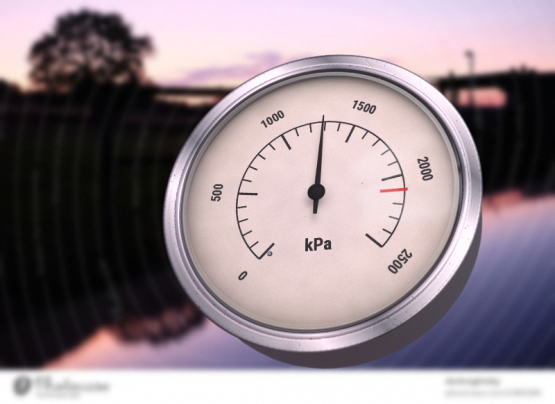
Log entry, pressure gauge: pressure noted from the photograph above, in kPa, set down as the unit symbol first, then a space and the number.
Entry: kPa 1300
